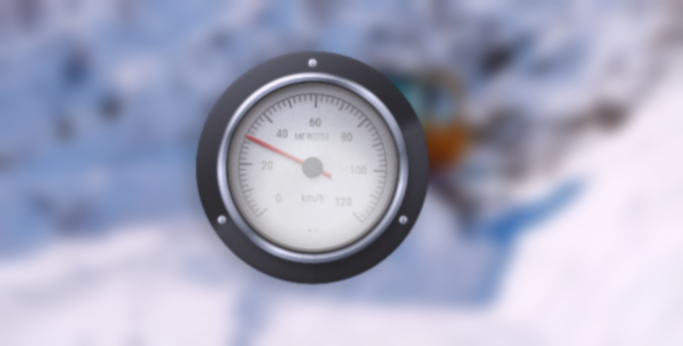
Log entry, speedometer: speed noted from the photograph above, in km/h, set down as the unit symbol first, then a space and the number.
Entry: km/h 30
